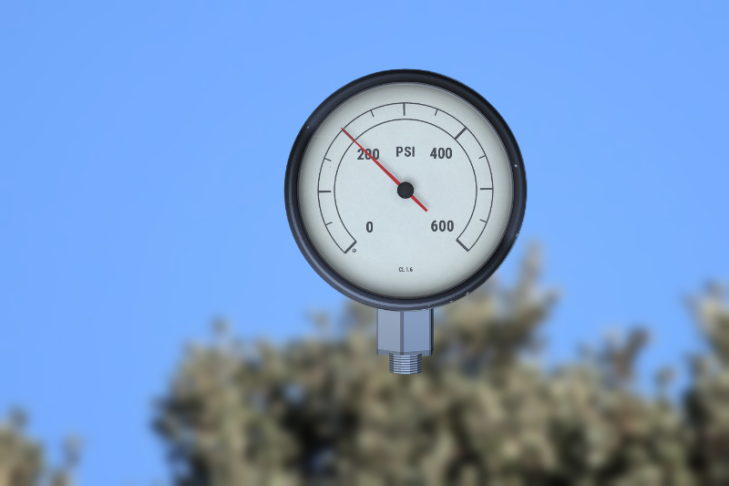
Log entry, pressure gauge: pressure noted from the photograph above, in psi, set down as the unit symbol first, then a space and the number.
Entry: psi 200
